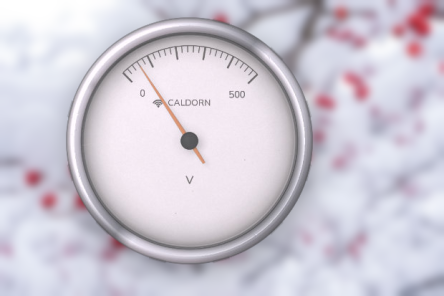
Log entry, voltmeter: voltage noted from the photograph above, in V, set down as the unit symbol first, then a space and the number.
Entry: V 60
